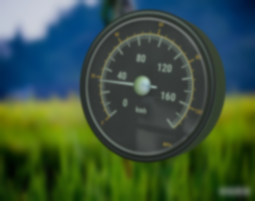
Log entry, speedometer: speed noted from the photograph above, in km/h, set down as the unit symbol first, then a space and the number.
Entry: km/h 30
